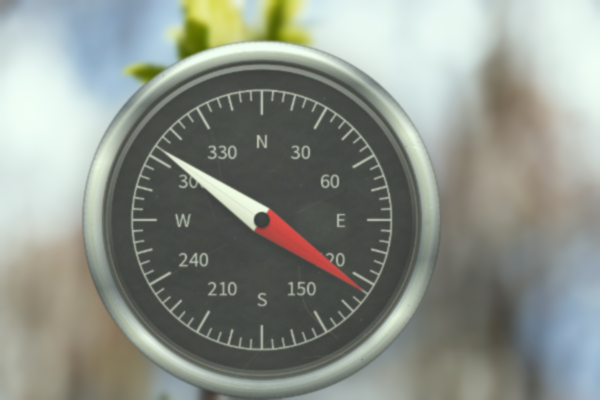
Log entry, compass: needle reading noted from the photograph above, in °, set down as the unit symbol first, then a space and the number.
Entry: ° 125
